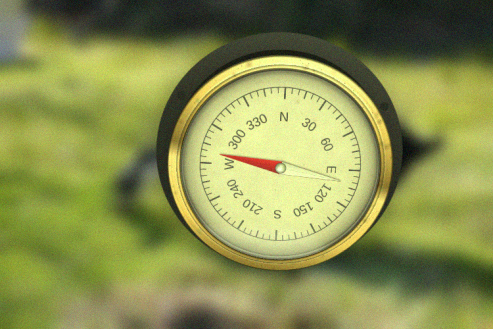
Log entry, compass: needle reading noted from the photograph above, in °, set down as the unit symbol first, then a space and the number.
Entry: ° 280
